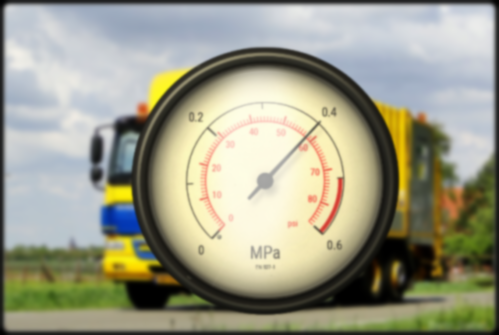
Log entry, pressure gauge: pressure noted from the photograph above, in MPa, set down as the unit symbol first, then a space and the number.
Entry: MPa 0.4
